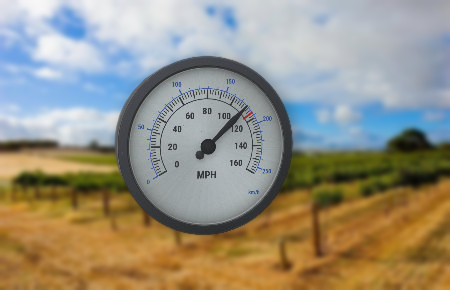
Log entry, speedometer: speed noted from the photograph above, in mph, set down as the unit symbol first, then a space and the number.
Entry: mph 110
